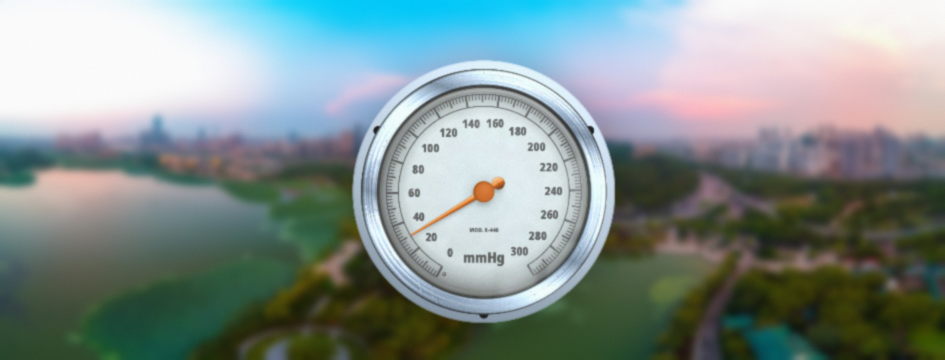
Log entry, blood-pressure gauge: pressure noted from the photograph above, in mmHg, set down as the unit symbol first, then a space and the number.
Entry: mmHg 30
